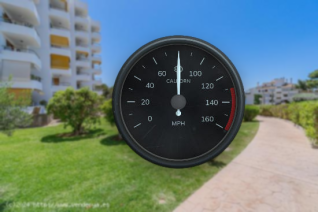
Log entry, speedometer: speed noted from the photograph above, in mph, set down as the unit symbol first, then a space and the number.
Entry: mph 80
